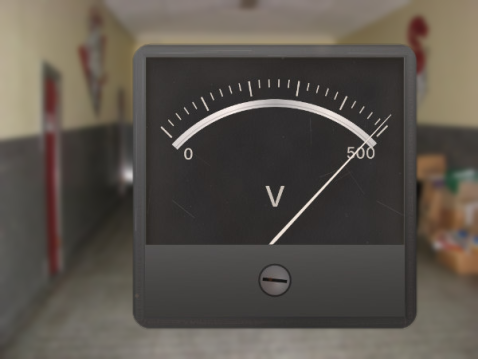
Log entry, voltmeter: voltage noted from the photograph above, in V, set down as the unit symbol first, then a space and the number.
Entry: V 490
